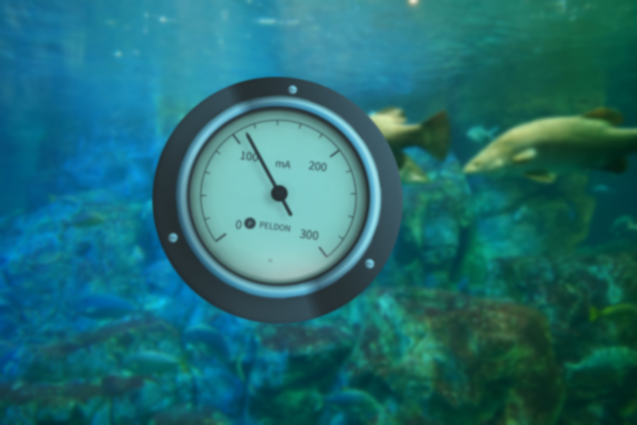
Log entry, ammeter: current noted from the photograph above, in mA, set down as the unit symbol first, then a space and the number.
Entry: mA 110
